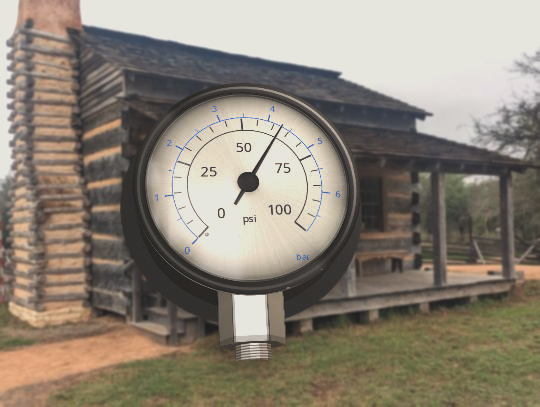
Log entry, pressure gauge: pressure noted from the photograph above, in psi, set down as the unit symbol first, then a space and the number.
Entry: psi 62.5
